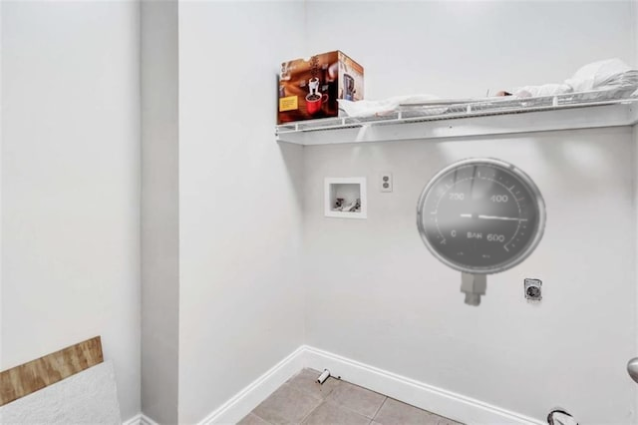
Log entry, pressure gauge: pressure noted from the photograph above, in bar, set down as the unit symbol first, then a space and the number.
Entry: bar 500
